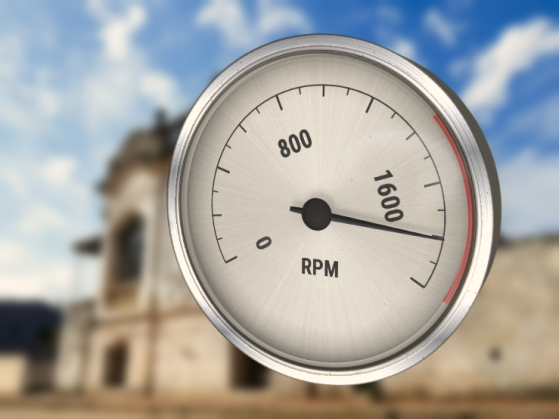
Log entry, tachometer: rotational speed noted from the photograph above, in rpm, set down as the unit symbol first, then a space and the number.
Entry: rpm 1800
